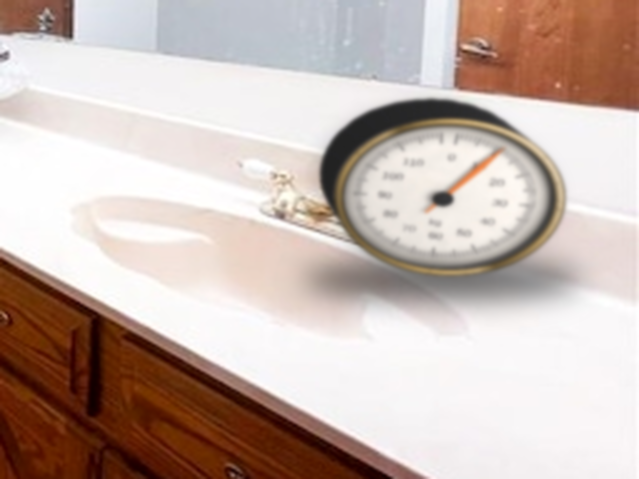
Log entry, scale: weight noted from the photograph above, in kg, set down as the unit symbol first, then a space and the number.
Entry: kg 10
